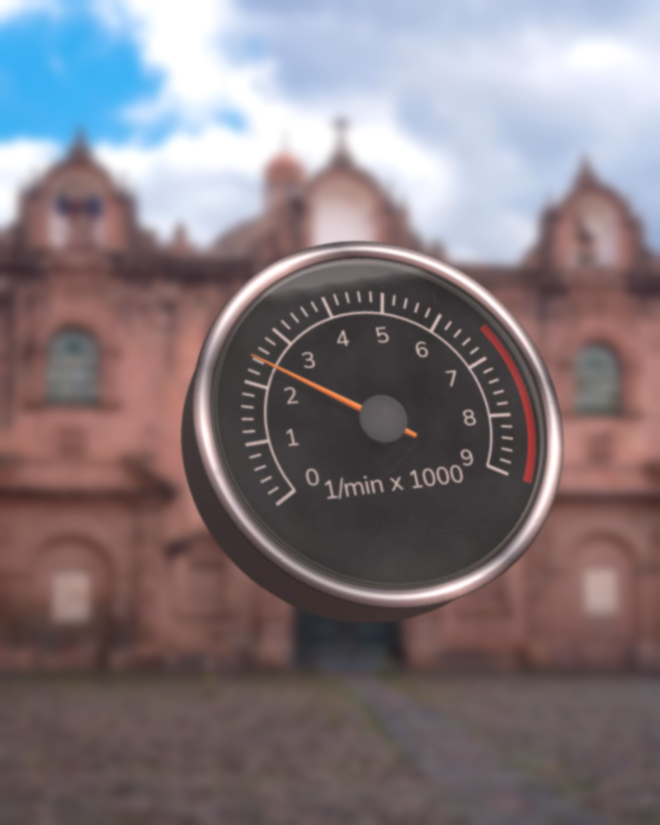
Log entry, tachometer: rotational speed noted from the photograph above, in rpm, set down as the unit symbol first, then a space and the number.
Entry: rpm 2400
